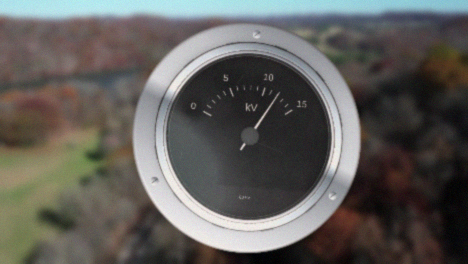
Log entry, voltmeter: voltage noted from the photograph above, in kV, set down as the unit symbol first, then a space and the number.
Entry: kV 12
